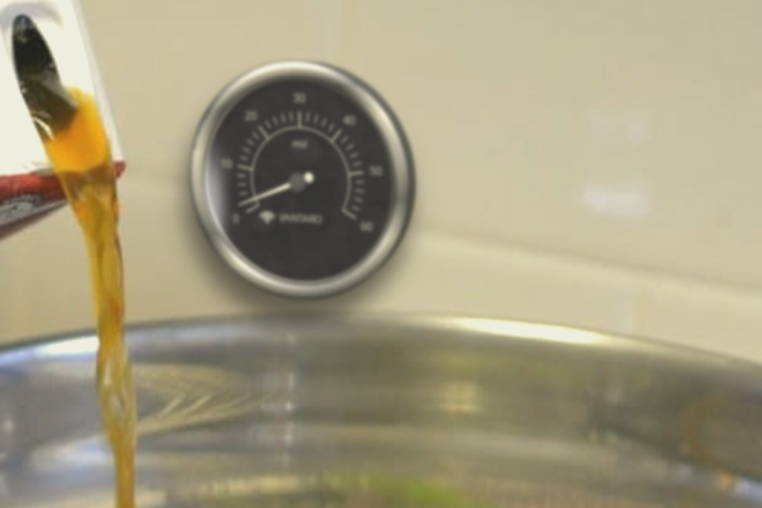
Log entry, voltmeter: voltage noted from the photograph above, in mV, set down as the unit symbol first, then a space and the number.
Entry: mV 2
